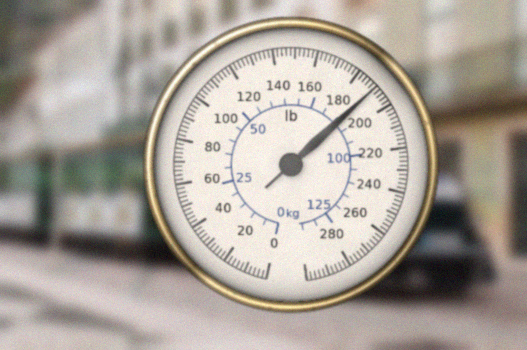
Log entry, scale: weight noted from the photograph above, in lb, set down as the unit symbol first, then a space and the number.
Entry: lb 190
